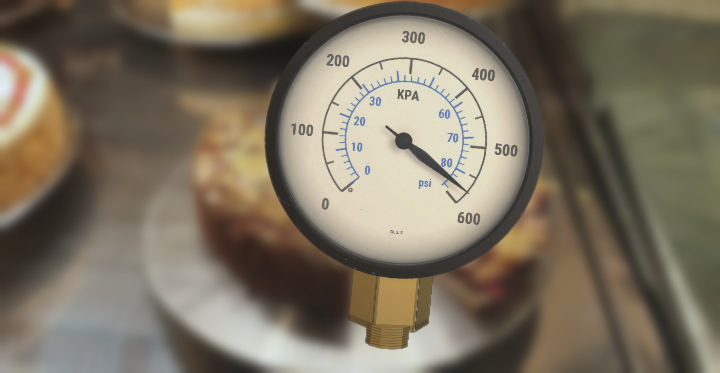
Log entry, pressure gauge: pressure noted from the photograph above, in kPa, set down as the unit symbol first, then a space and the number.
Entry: kPa 575
